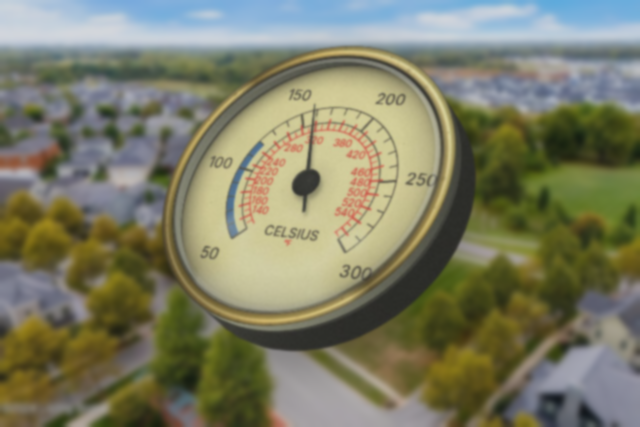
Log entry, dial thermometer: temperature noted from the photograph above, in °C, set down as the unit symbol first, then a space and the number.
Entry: °C 160
